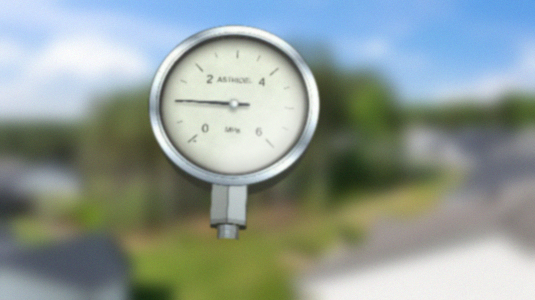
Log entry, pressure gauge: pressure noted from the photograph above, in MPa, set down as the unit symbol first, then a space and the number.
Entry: MPa 1
